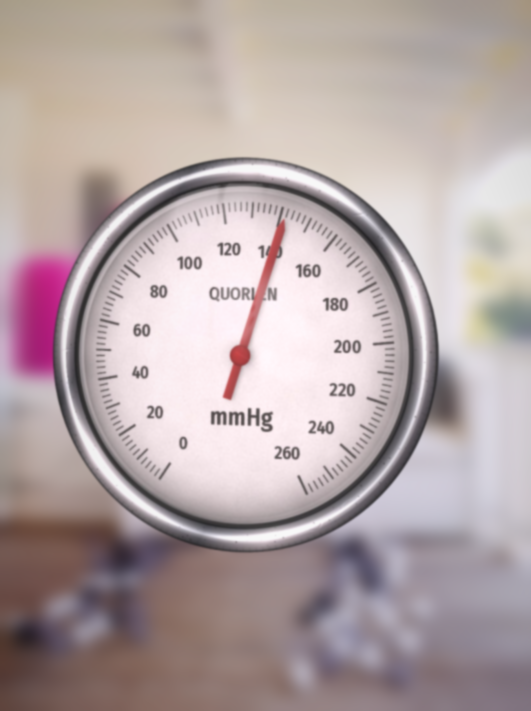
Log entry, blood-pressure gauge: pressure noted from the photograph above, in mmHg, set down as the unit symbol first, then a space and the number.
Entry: mmHg 142
